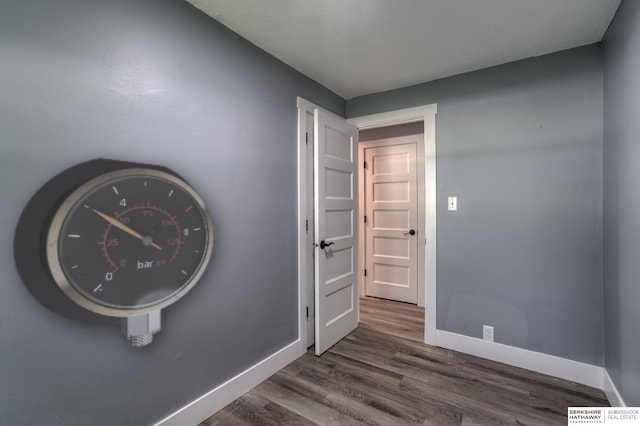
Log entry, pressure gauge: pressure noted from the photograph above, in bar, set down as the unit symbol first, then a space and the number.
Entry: bar 3
